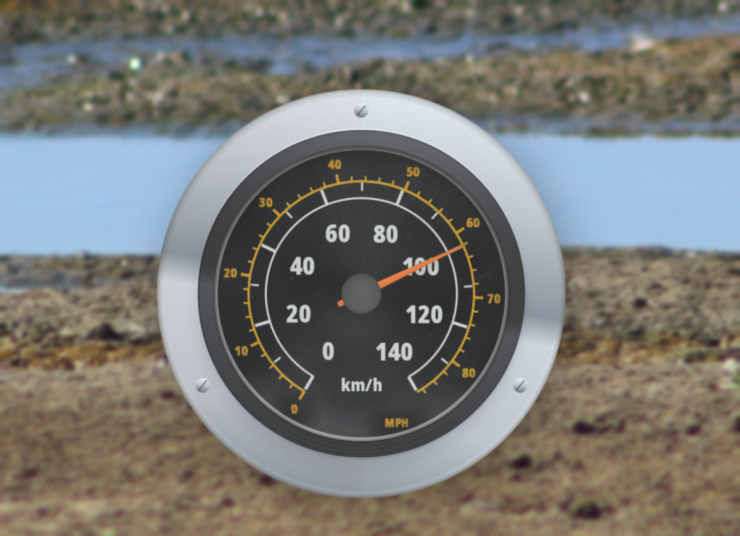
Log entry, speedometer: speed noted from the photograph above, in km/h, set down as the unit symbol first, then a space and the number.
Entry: km/h 100
